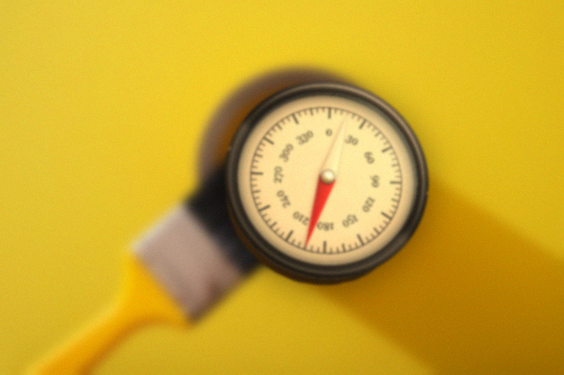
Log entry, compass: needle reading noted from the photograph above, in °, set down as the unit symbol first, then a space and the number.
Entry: ° 195
